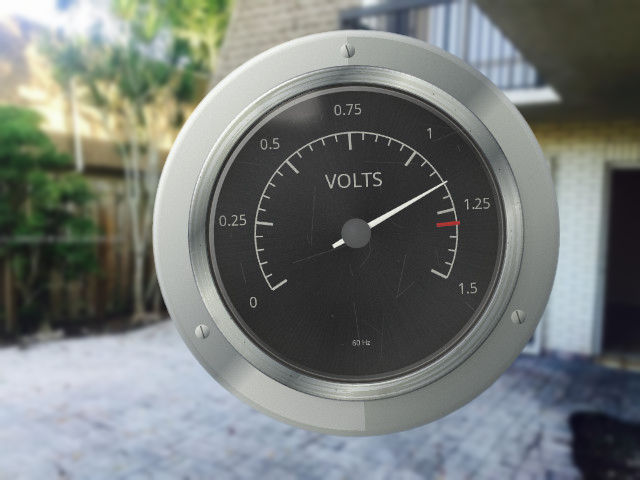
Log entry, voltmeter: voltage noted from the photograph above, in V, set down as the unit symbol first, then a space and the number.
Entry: V 1.15
